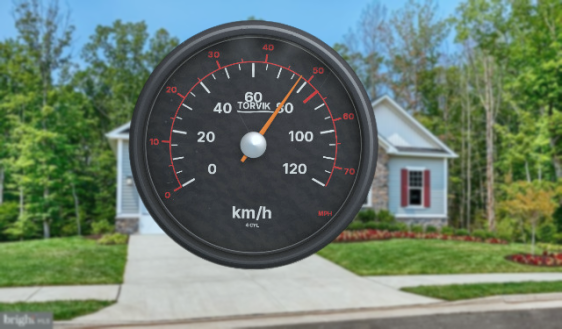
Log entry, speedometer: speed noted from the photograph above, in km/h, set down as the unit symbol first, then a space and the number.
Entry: km/h 77.5
